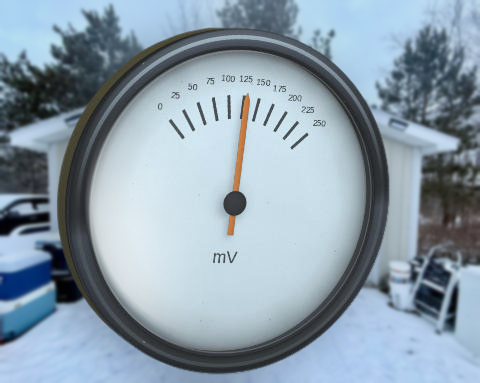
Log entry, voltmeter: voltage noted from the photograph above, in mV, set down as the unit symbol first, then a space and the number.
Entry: mV 125
